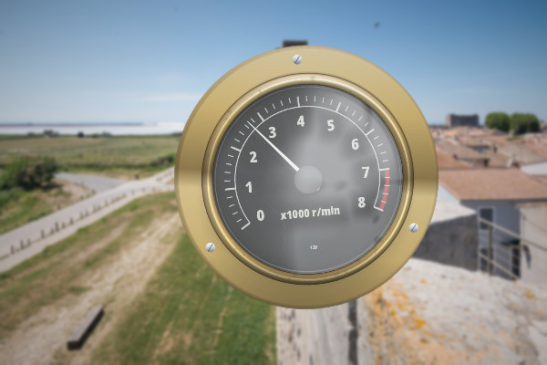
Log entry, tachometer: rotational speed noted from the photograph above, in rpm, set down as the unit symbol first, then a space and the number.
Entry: rpm 2700
